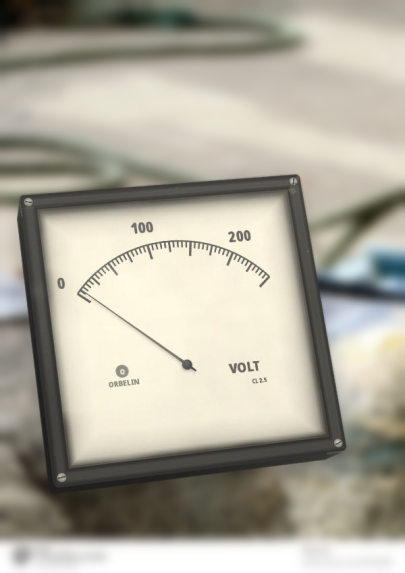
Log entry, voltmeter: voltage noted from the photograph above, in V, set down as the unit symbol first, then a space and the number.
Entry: V 5
